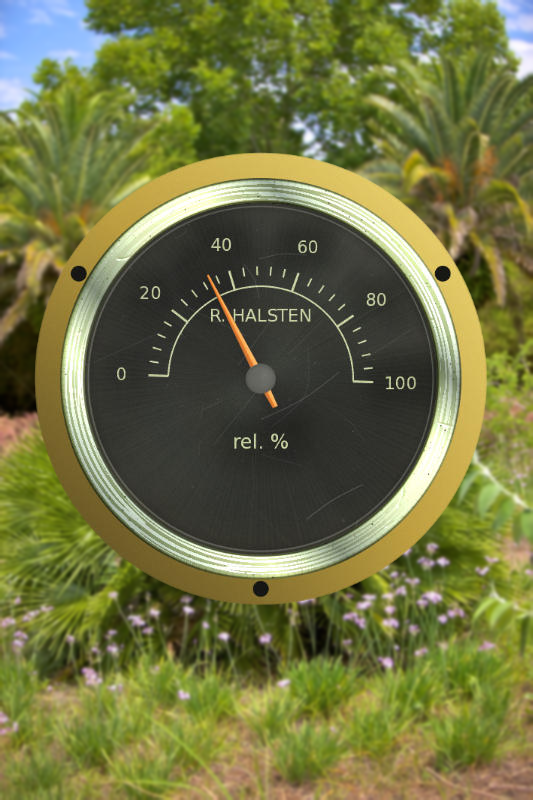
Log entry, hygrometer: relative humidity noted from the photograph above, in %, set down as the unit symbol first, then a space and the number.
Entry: % 34
